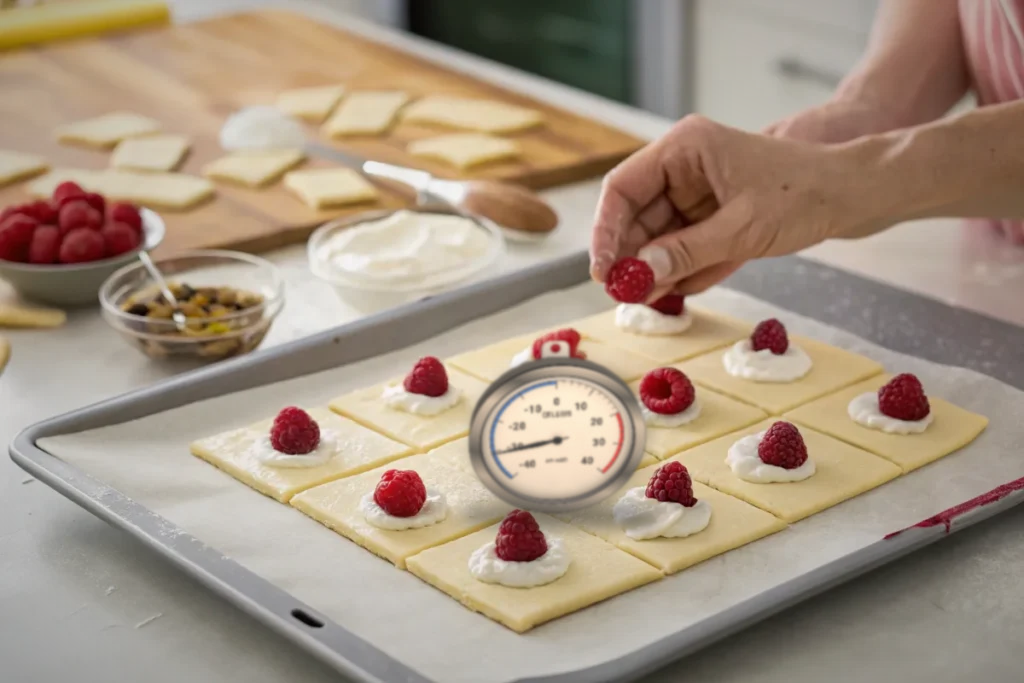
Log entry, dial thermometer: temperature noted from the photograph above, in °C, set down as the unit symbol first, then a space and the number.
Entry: °C -30
